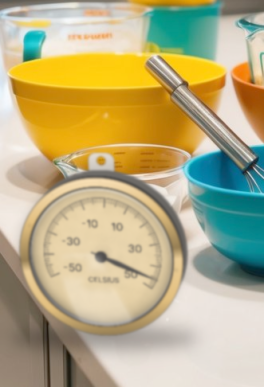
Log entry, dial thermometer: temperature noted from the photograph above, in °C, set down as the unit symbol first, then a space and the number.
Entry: °C 45
